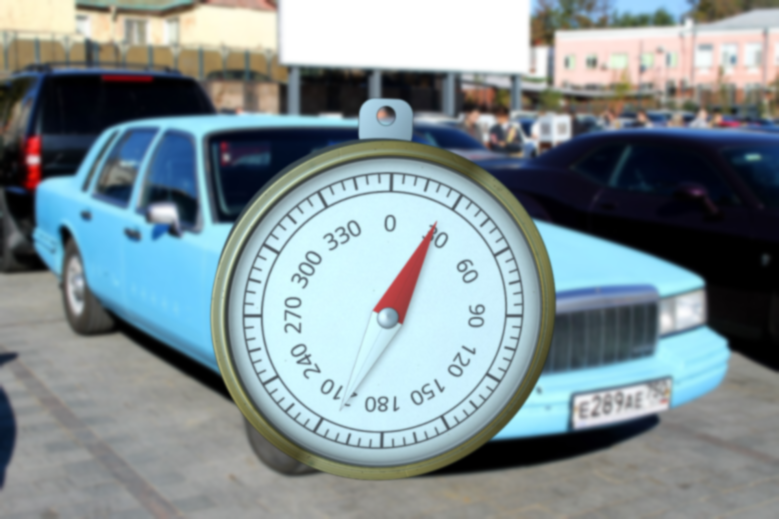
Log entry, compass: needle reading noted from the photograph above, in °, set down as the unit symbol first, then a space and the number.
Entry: ° 25
